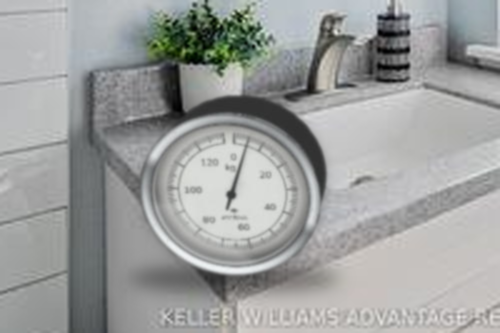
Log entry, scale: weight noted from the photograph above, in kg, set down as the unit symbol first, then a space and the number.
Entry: kg 5
